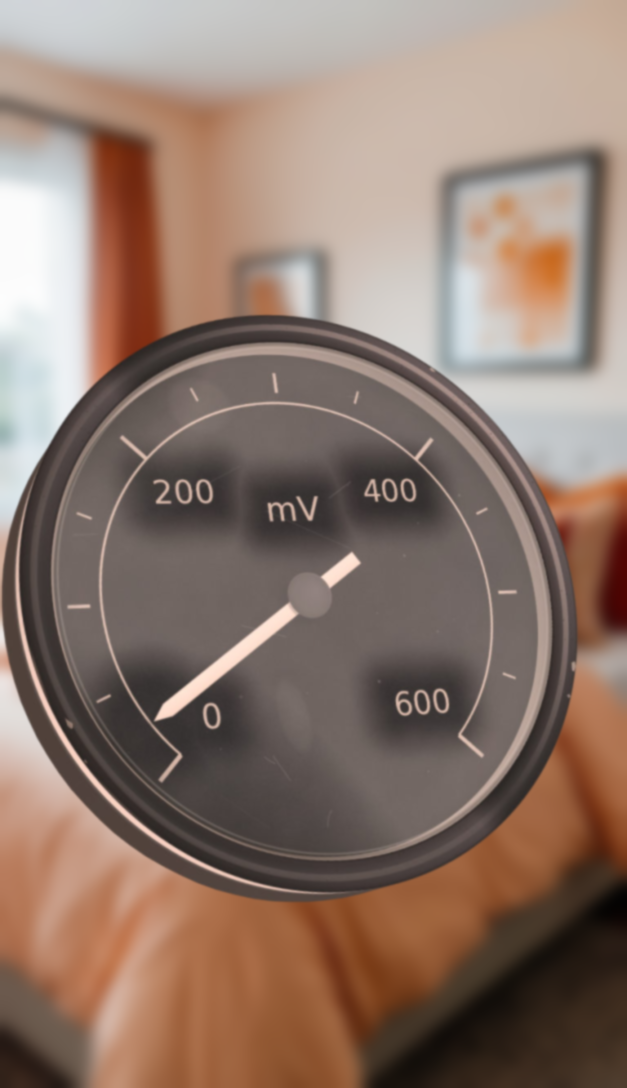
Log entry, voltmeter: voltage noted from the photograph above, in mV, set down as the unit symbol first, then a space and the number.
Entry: mV 25
